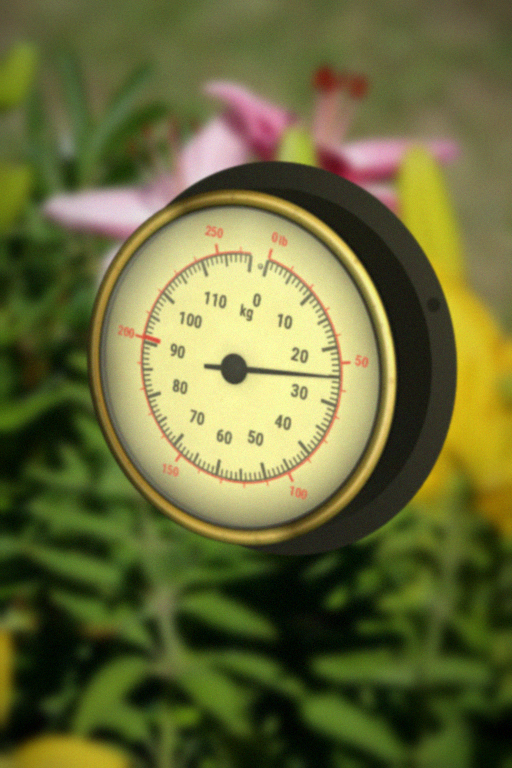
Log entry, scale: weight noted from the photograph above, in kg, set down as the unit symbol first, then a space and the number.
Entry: kg 25
